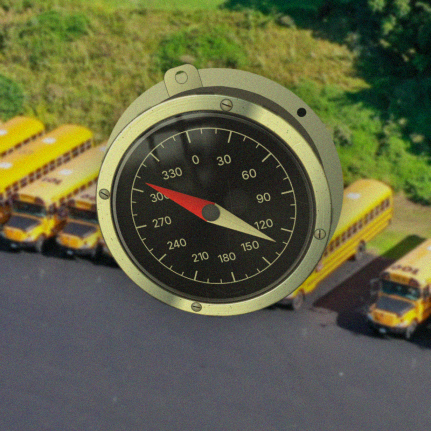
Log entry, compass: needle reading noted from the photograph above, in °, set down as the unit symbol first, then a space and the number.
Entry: ° 310
